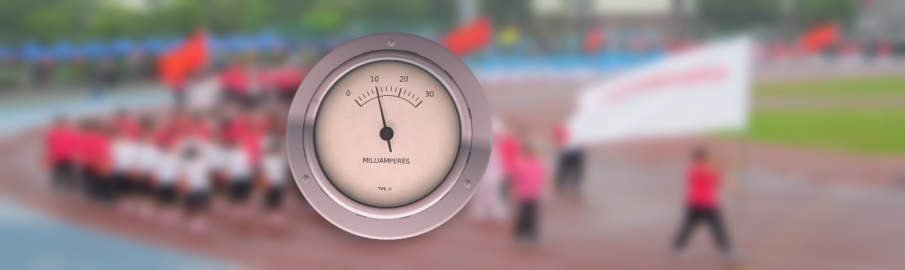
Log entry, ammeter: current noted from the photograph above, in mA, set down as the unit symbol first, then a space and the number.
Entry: mA 10
